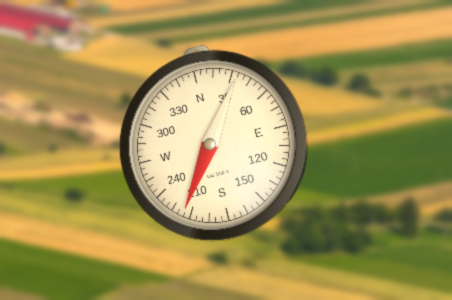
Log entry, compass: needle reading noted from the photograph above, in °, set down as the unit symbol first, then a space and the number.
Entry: ° 215
